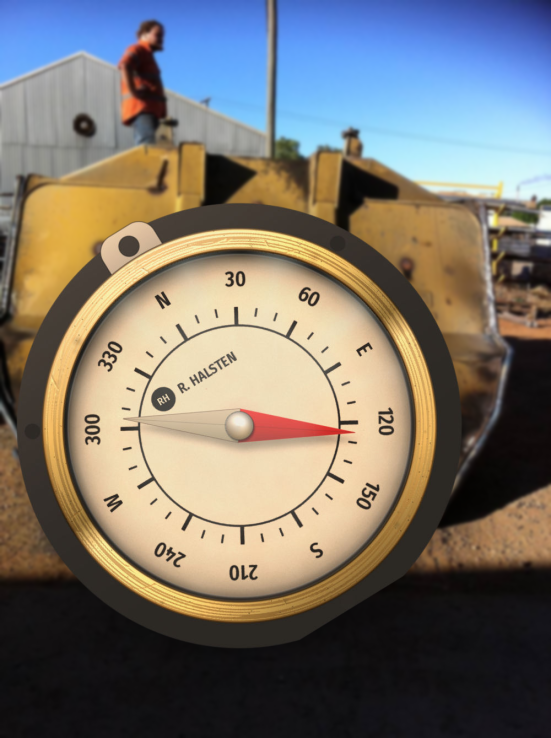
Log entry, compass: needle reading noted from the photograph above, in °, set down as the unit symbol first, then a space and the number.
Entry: ° 125
